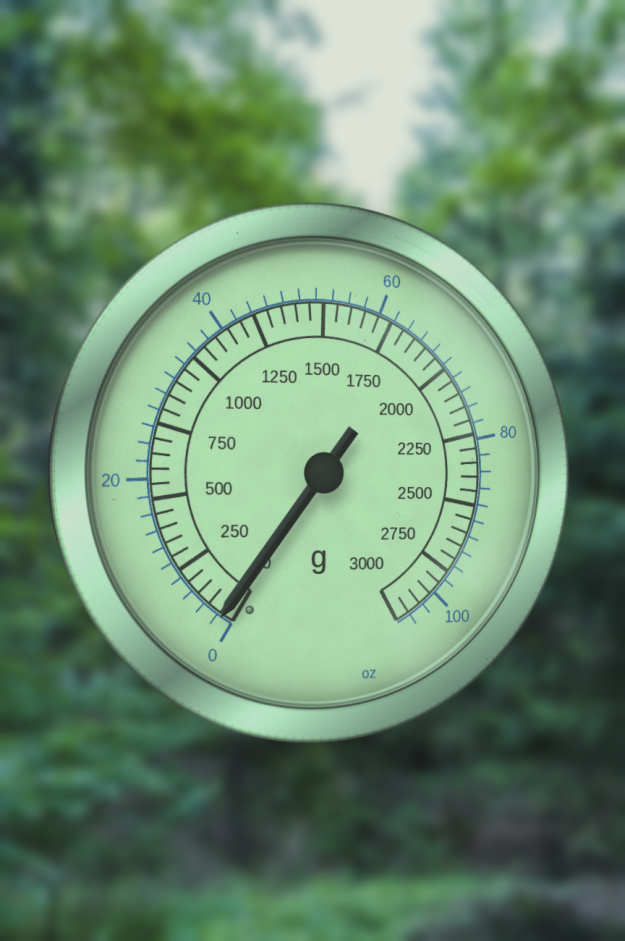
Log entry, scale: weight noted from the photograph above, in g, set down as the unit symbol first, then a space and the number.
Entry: g 50
